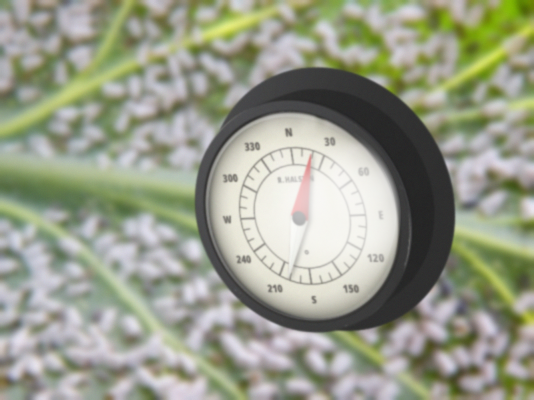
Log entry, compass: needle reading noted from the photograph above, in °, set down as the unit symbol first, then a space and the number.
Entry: ° 20
